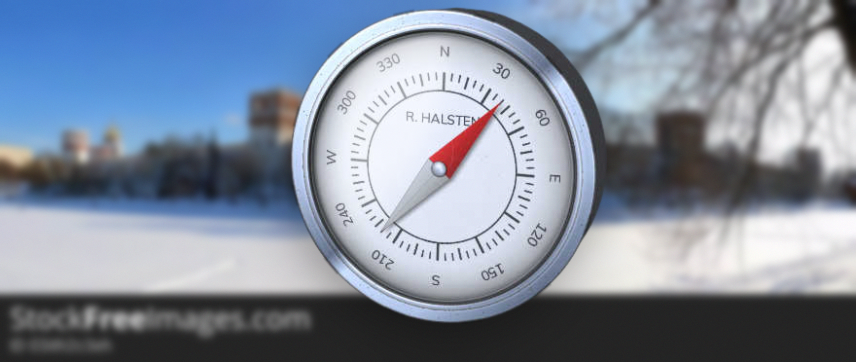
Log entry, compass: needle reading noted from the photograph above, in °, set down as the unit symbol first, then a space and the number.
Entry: ° 40
